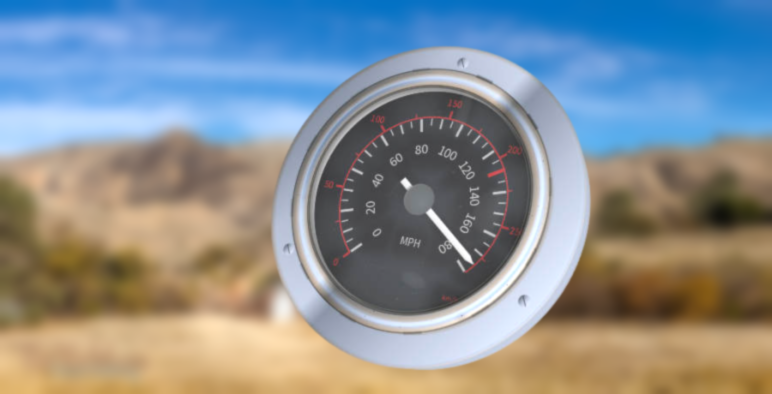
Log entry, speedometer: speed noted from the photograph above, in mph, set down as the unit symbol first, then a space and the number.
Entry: mph 175
